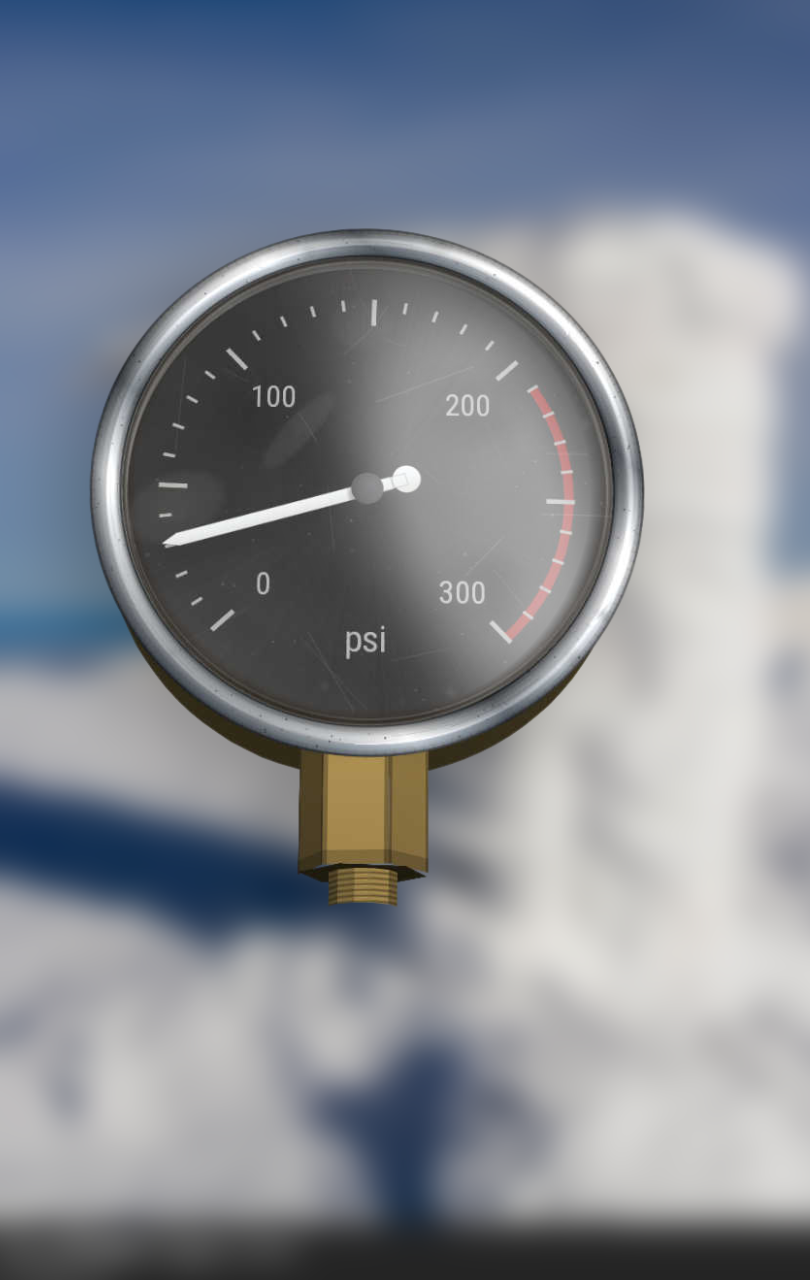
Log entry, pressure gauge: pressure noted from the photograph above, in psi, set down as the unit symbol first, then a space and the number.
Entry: psi 30
